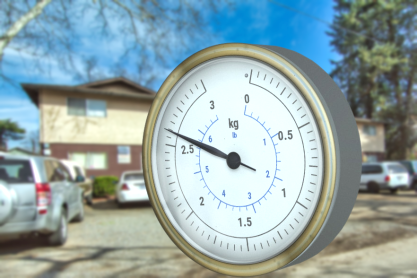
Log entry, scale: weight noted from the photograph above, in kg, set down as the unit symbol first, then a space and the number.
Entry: kg 2.6
